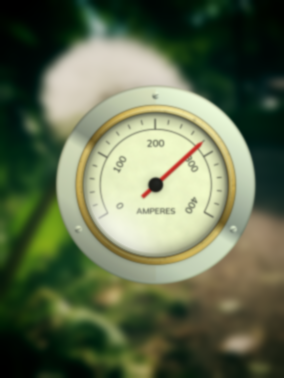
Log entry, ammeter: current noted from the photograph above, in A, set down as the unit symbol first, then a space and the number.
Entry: A 280
